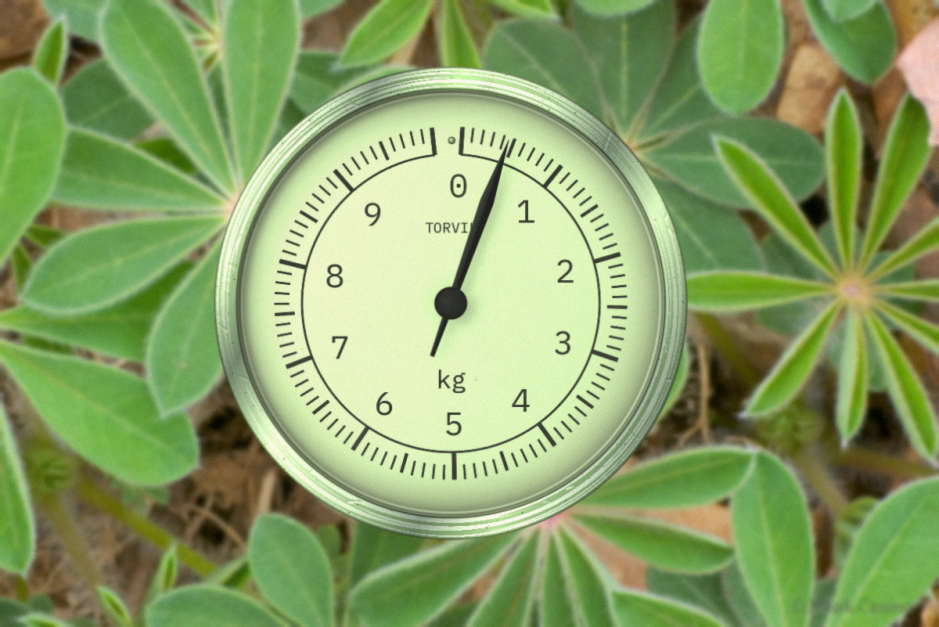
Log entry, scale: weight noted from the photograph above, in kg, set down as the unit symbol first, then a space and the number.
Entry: kg 0.45
